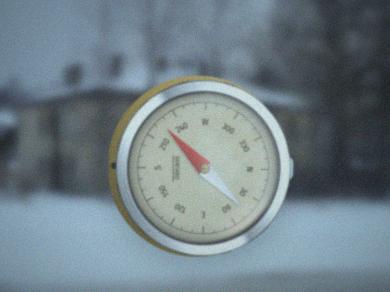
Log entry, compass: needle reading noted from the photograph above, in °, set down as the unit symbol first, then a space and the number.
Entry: ° 225
